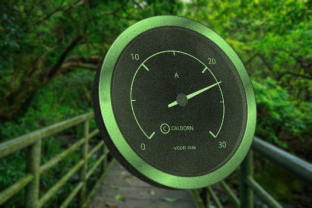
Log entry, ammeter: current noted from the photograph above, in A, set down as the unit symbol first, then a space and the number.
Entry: A 22.5
